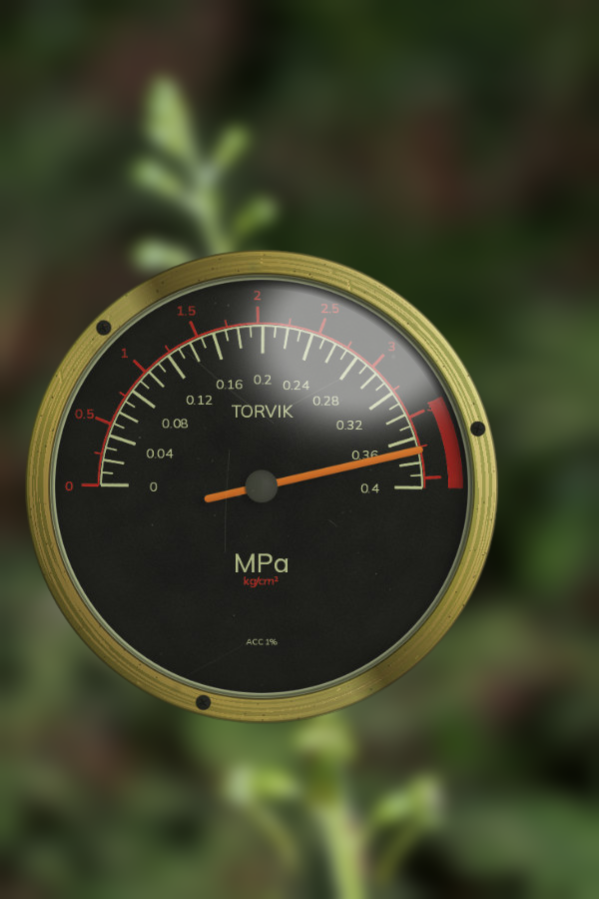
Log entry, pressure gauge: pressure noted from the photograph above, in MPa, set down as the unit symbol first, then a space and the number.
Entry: MPa 0.37
